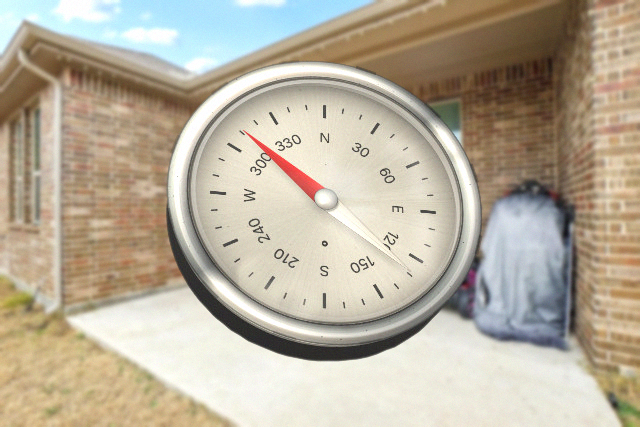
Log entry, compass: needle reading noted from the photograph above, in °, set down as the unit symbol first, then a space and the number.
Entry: ° 310
